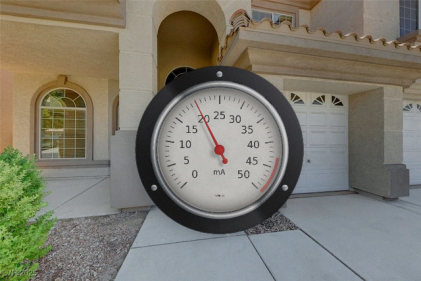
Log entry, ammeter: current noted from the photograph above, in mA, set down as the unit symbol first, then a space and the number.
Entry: mA 20
